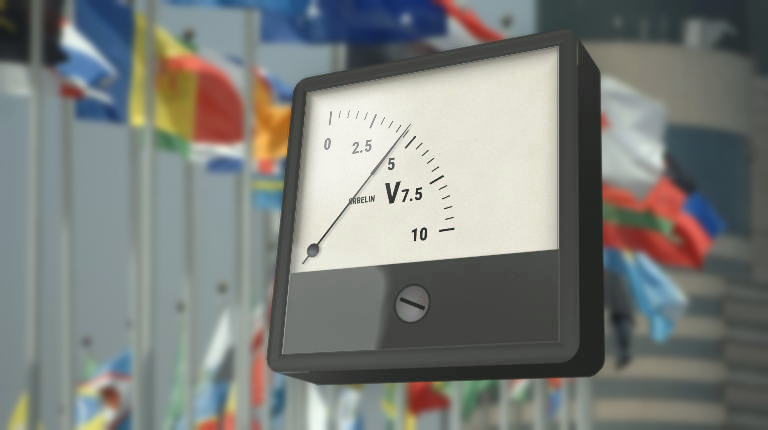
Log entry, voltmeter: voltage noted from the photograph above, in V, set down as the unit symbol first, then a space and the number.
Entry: V 4.5
